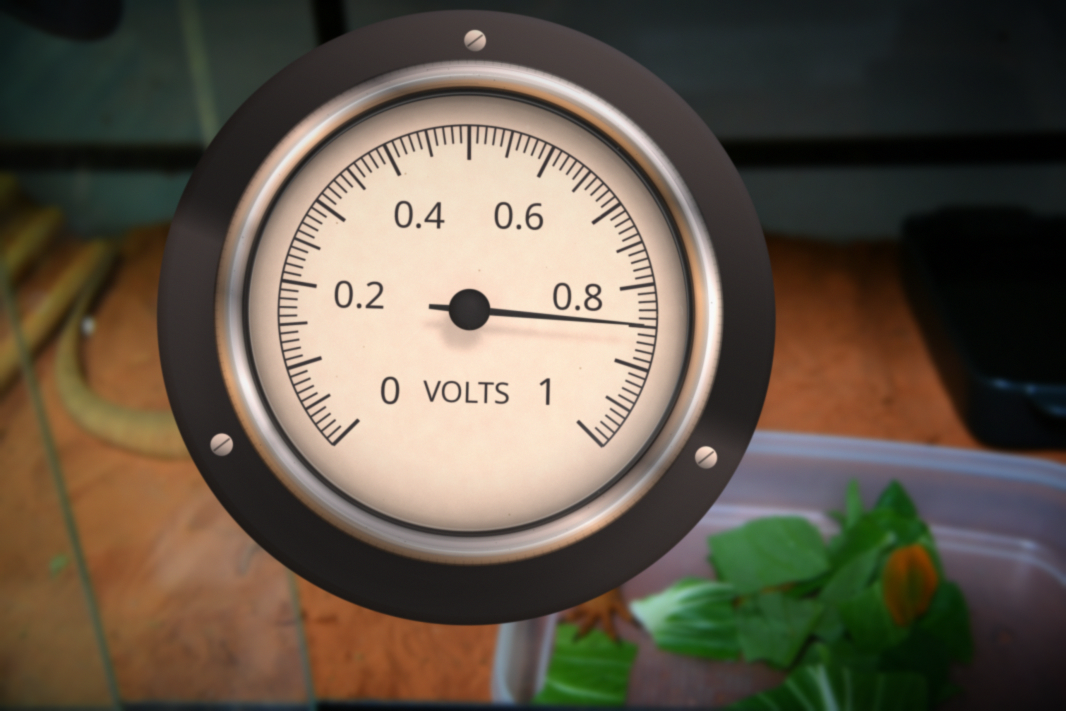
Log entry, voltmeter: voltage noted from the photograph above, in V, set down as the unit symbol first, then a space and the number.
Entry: V 0.85
